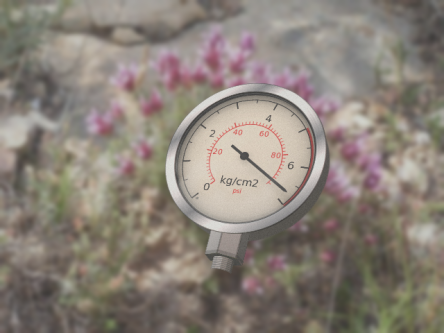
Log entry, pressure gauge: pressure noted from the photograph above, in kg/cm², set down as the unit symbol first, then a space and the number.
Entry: kg/cm² 6.75
